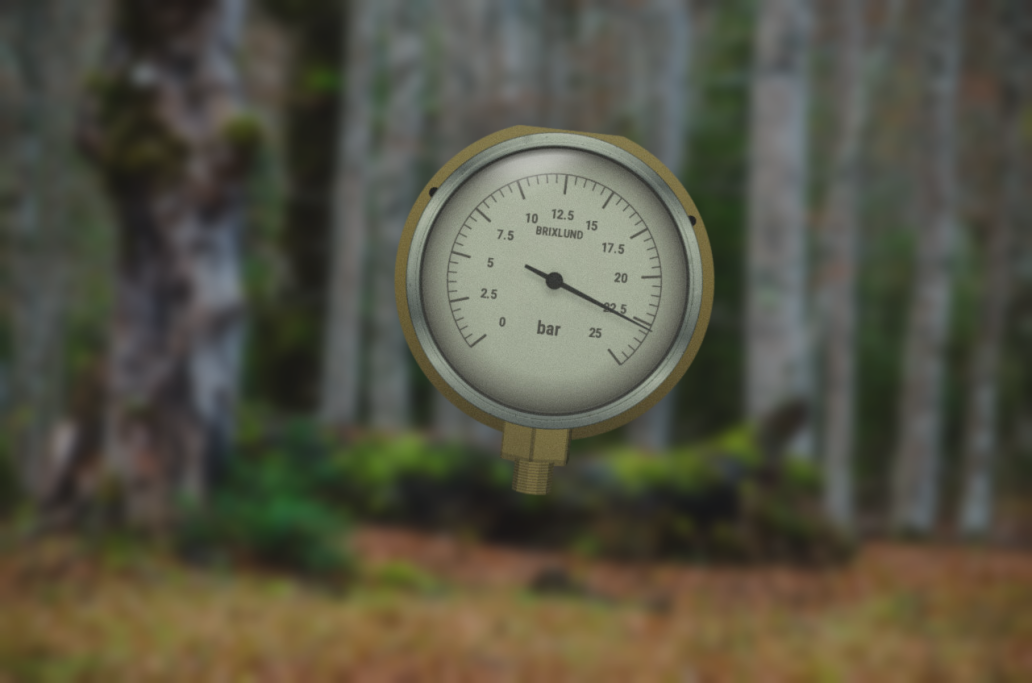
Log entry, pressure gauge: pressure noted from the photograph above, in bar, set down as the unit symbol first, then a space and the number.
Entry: bar 22.75
